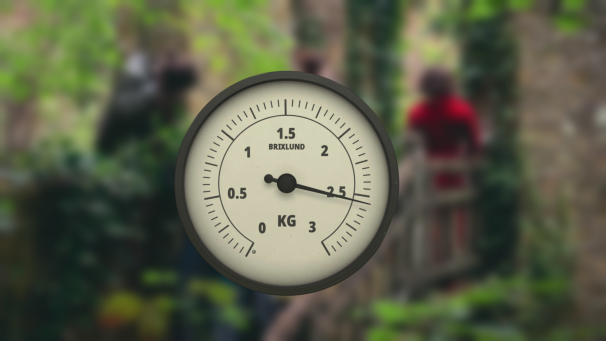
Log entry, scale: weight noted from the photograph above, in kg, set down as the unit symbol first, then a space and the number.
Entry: kg 2.55
